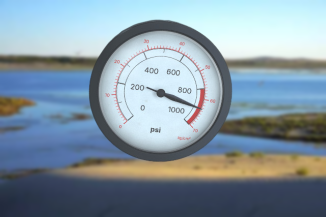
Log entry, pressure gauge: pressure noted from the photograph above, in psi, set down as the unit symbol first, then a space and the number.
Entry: psi 900
